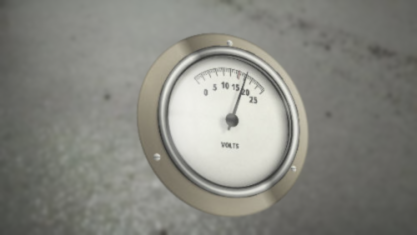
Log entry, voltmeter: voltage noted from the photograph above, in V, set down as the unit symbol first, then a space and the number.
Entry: V 17.5
